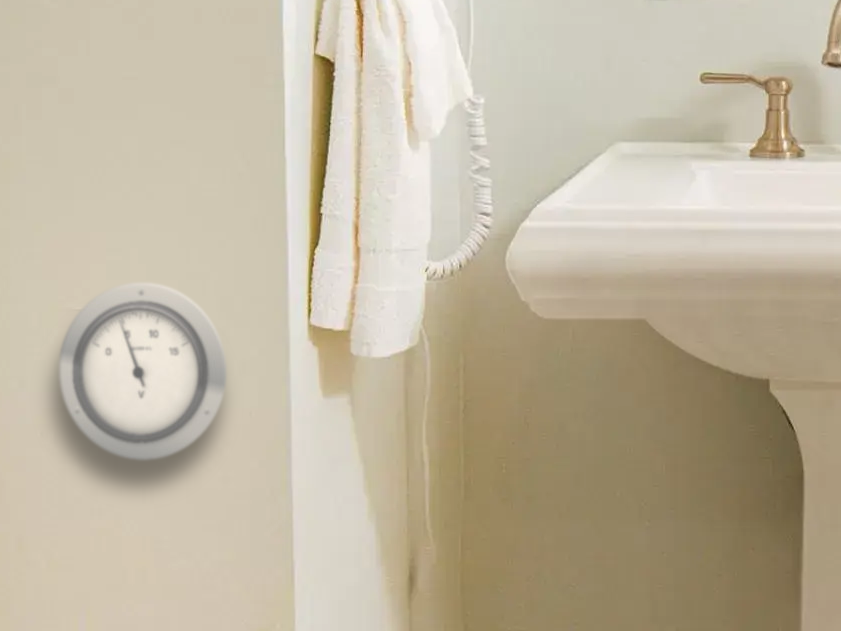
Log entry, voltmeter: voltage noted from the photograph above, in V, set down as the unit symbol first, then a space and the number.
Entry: V 5
